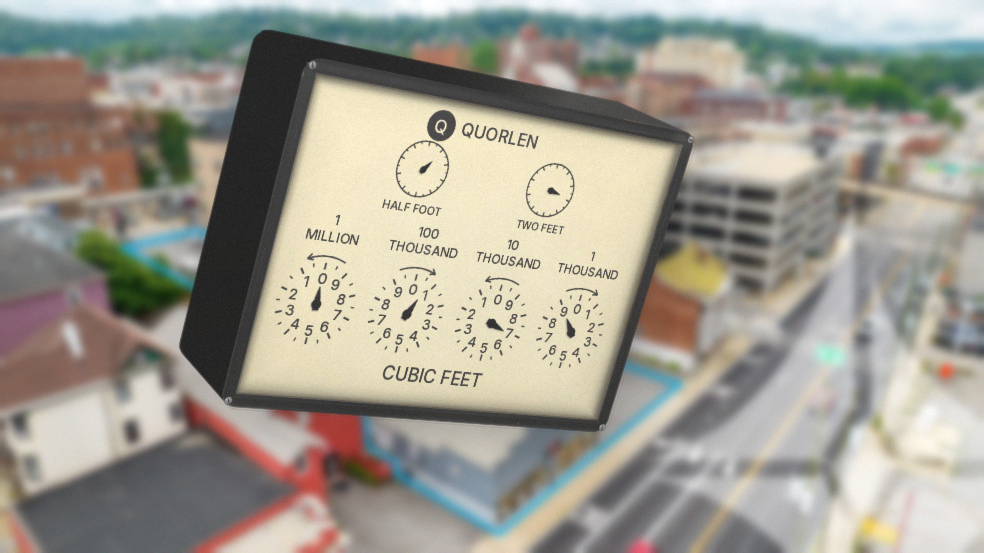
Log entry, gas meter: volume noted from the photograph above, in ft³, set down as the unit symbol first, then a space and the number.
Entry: ft³ 6900
